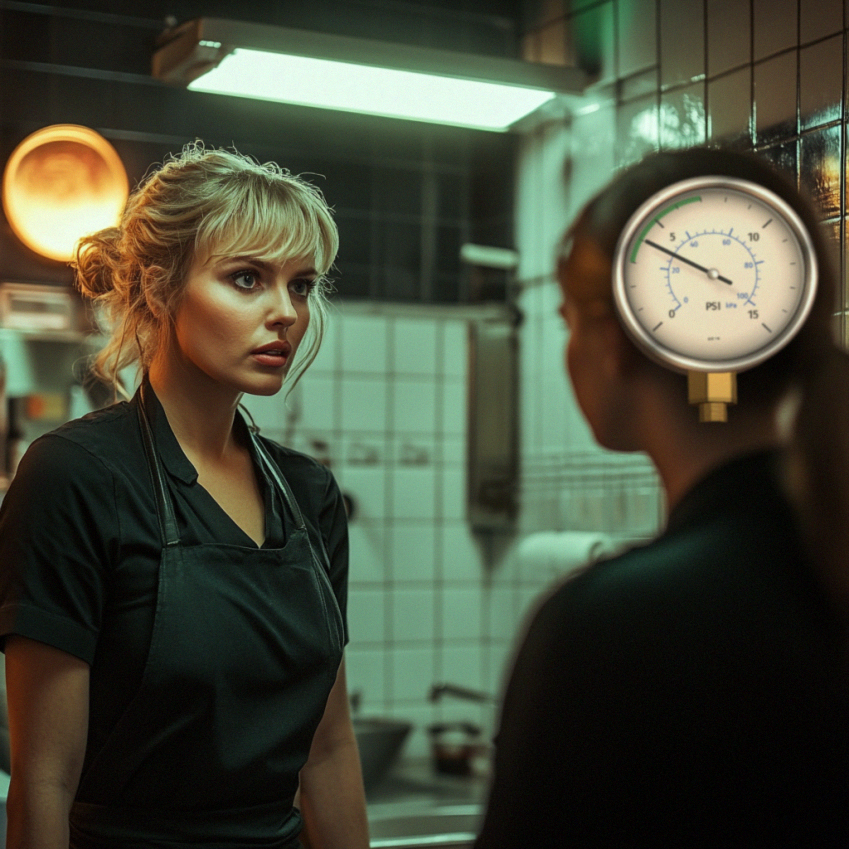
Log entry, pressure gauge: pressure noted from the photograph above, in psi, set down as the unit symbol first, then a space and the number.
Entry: psi 4
